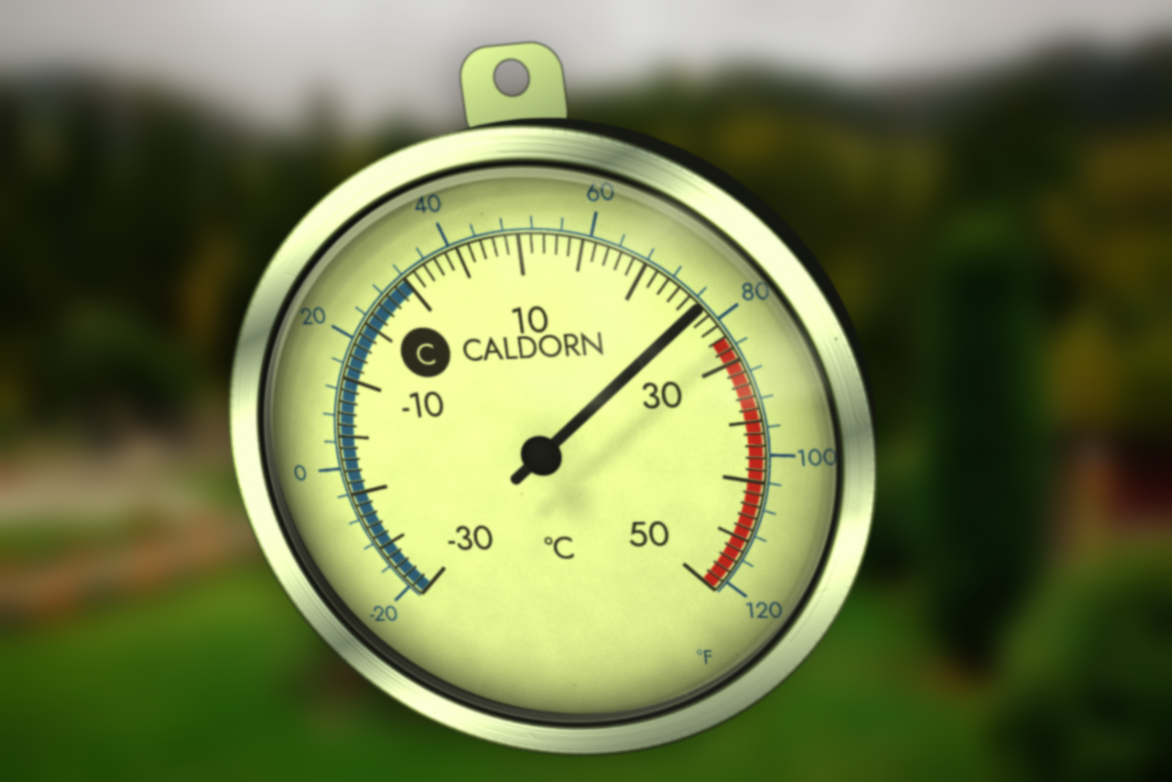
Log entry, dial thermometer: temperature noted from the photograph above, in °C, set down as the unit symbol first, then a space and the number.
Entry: °C 25
